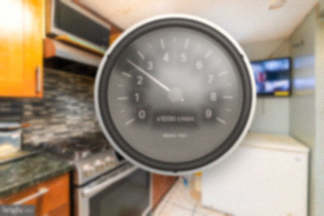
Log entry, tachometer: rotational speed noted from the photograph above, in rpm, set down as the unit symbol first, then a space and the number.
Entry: rpm 2500
